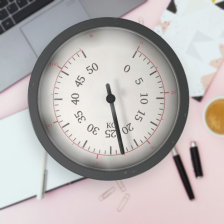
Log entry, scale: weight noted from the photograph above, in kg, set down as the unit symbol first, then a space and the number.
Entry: kg 23
